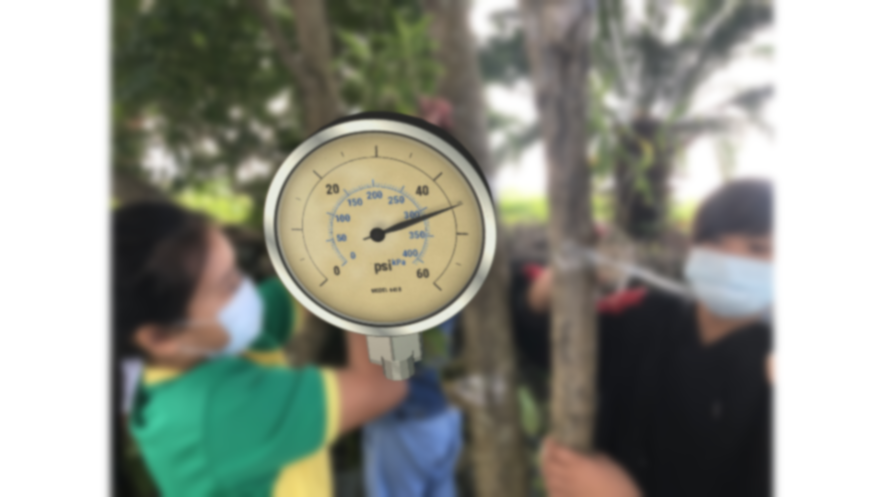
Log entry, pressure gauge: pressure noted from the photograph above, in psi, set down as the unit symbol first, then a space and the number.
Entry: psi 45
